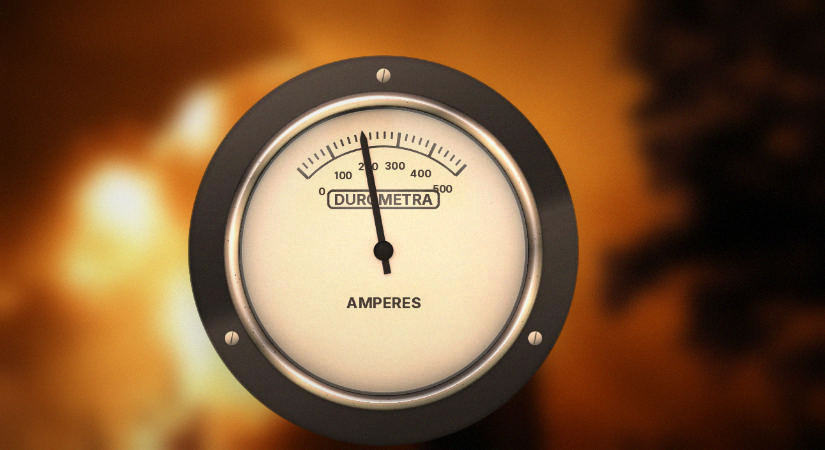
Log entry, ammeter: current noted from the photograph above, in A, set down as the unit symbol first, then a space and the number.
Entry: A 200
